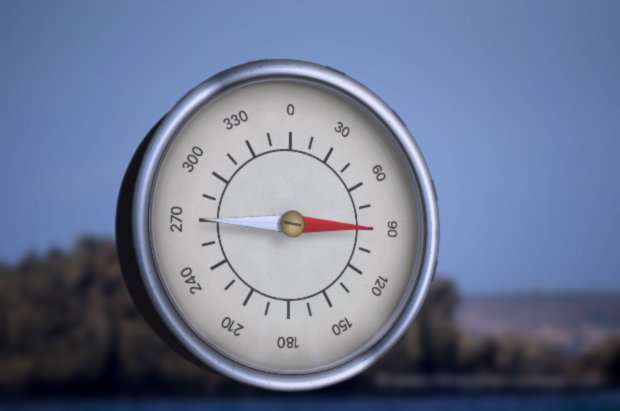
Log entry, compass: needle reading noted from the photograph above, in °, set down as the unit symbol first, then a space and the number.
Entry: ° 90
